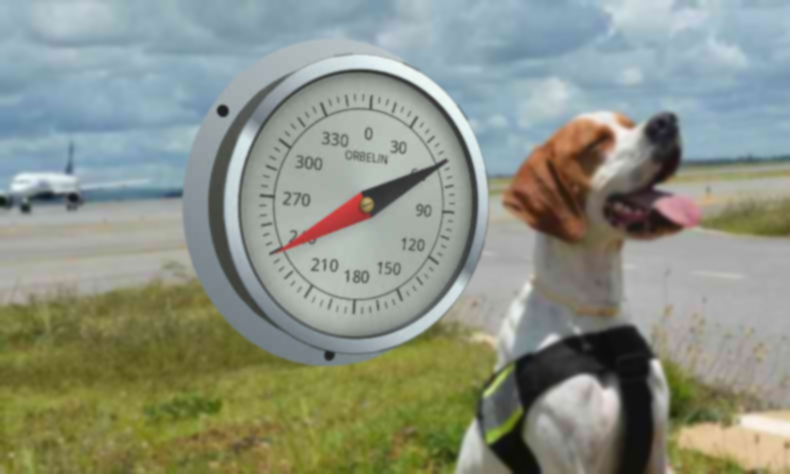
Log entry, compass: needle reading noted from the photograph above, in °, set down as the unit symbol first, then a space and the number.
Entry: ° 240
